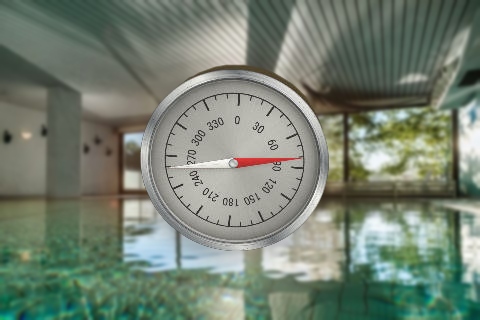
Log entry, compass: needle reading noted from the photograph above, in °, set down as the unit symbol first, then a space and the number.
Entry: ° 80
